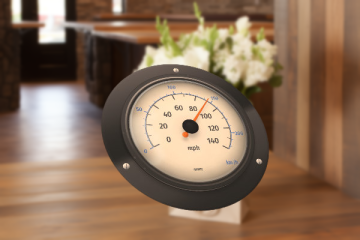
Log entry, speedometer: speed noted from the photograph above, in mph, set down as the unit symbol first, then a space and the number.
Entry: mph 90
